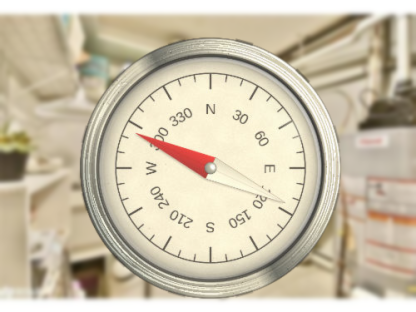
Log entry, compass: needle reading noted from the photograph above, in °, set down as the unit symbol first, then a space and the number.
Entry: ° 295
